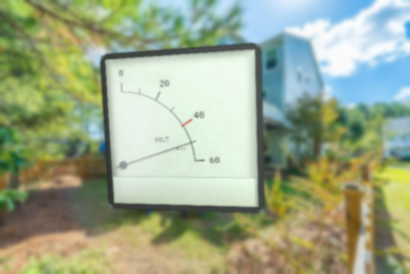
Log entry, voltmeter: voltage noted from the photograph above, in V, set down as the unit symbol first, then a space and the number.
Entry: V 50
